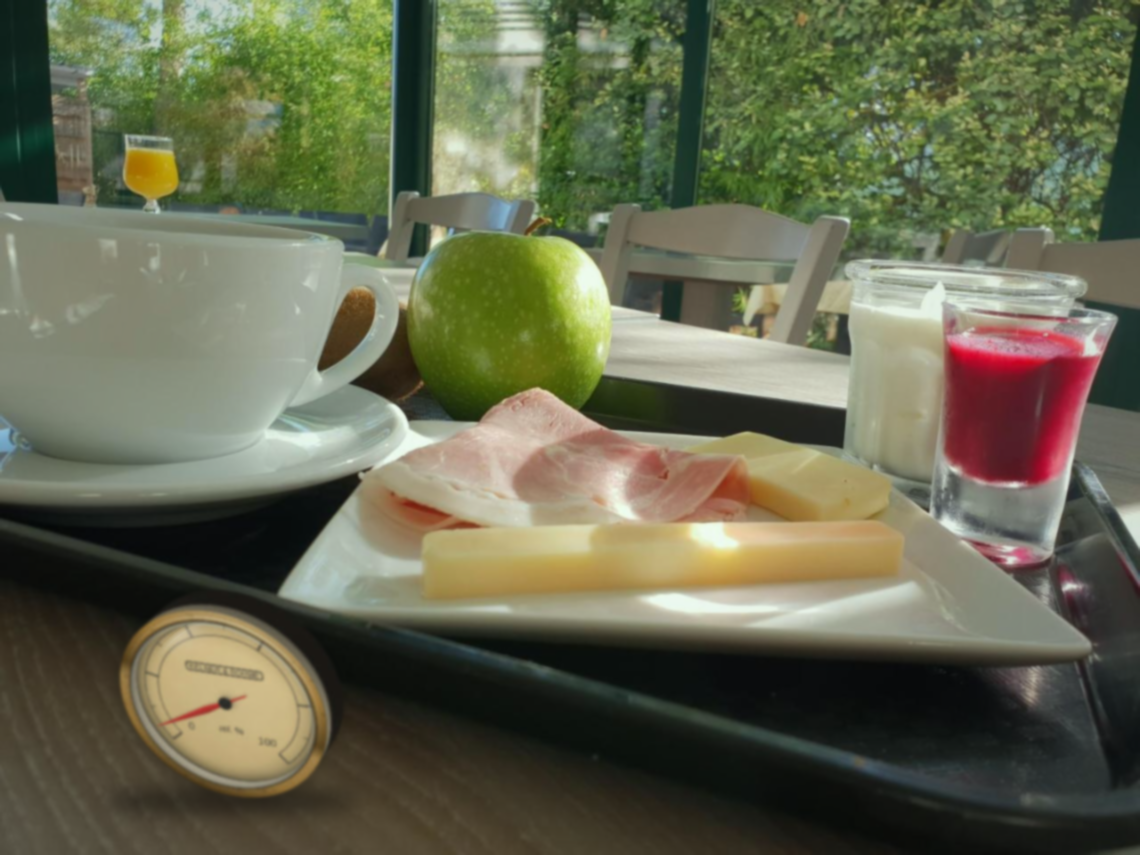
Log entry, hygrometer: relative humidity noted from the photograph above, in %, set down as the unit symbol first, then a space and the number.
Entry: % 5
